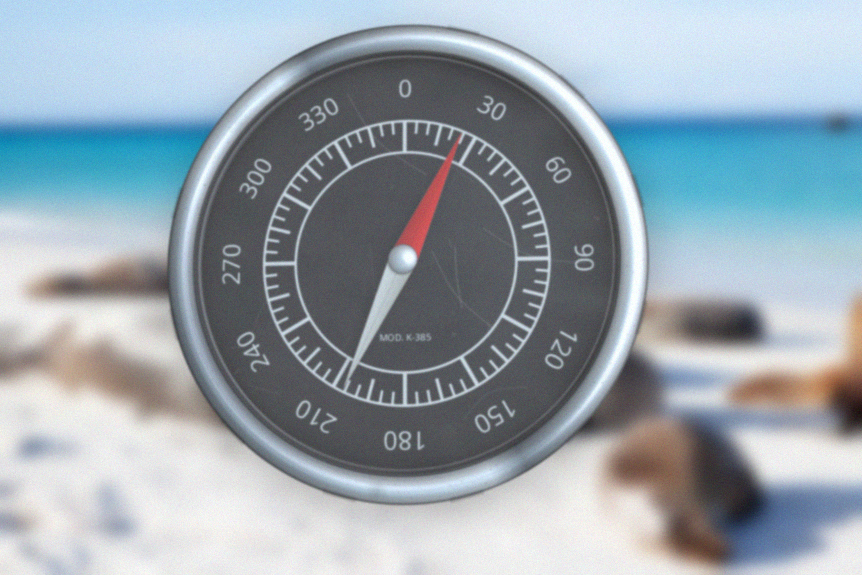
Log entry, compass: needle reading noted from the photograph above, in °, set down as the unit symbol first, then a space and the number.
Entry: ° 25
